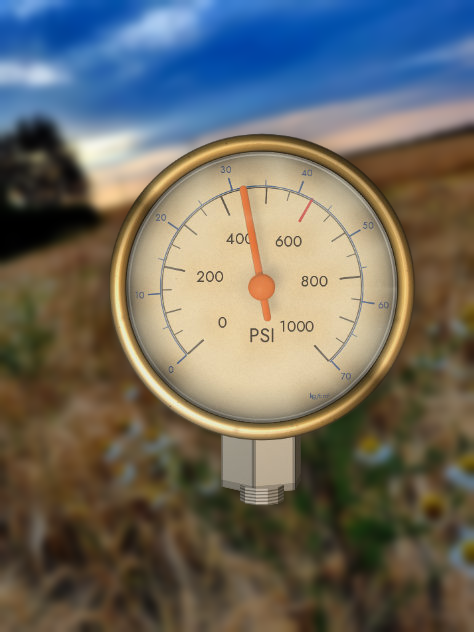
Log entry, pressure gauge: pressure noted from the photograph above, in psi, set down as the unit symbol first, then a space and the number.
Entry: psi 450
